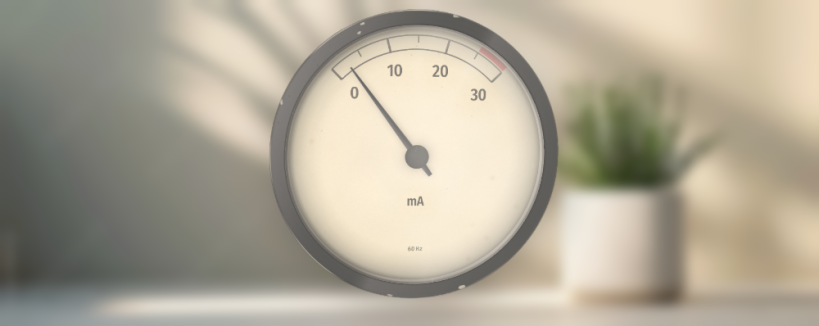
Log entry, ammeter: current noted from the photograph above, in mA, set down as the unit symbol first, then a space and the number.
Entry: mA 2.5
